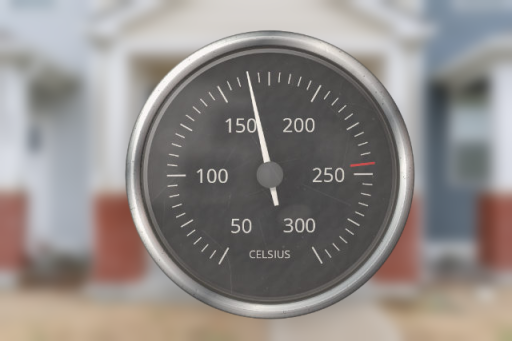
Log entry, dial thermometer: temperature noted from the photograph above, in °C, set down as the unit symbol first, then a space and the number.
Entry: °C 165
